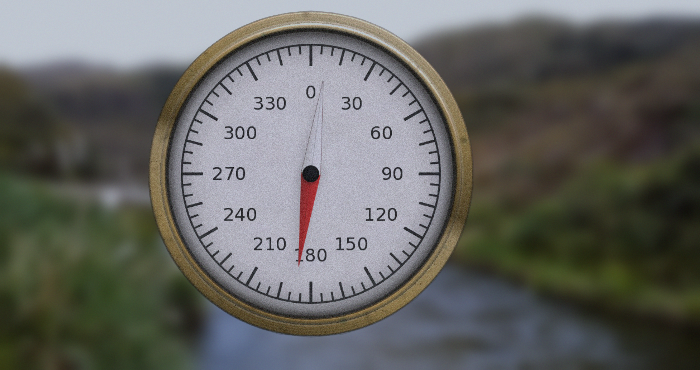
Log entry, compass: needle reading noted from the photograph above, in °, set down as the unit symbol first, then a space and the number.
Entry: ° 187.5
